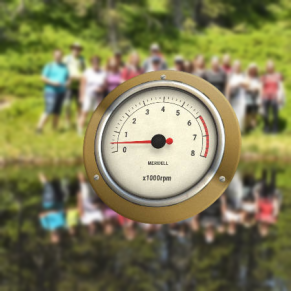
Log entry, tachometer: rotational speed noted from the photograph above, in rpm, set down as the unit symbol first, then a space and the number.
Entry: rpm 400
